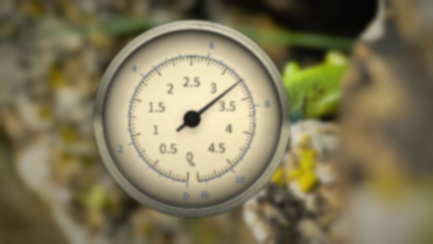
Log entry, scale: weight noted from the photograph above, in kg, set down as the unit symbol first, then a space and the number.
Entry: kg 3.25
